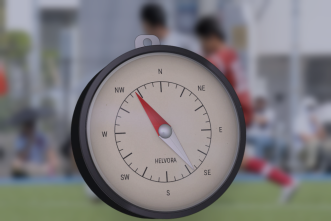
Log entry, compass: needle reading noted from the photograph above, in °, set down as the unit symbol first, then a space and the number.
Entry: ° 325
